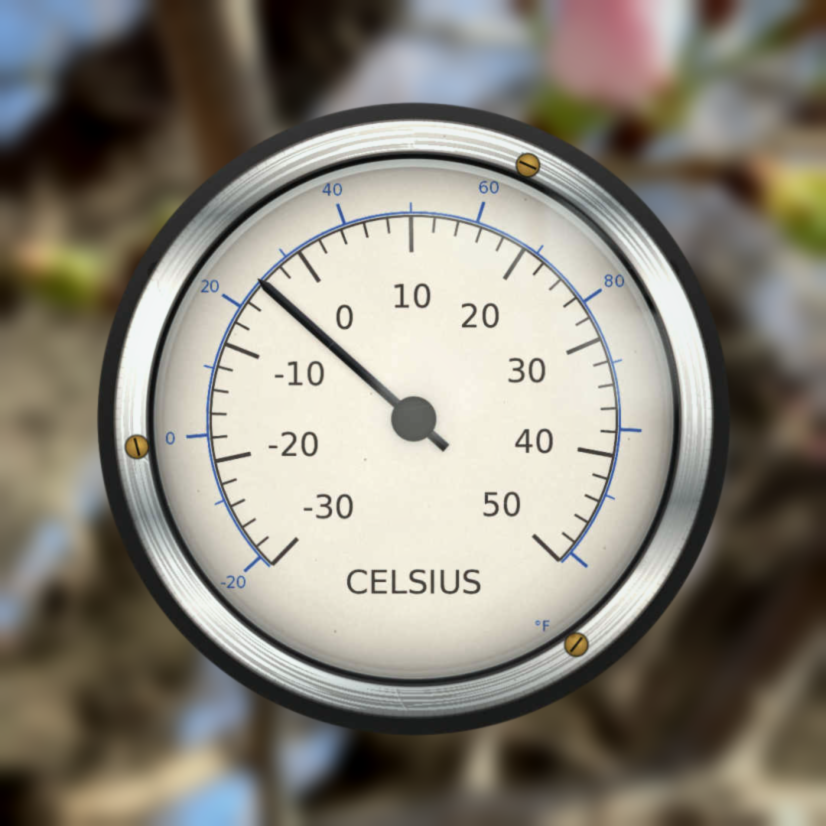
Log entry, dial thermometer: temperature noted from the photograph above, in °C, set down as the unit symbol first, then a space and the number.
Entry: °C -4
